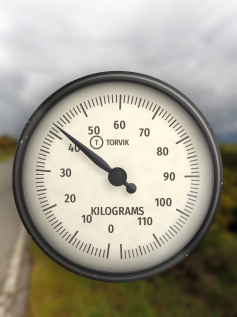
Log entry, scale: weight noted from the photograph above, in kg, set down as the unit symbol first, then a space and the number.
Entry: kg 42
